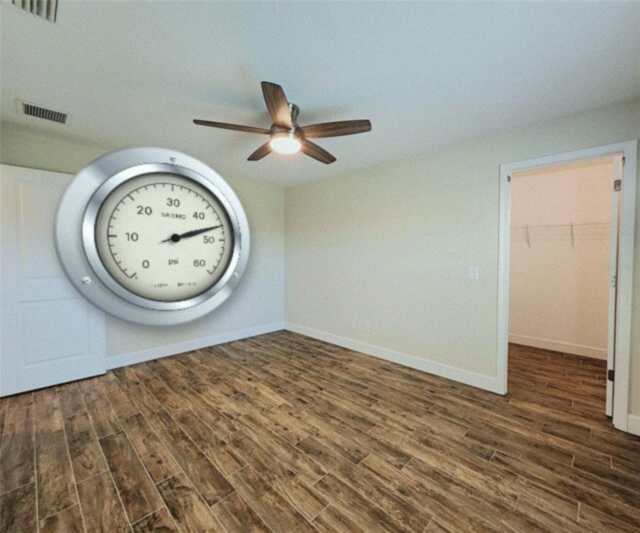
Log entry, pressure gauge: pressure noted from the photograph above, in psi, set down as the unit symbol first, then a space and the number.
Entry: psi 46
